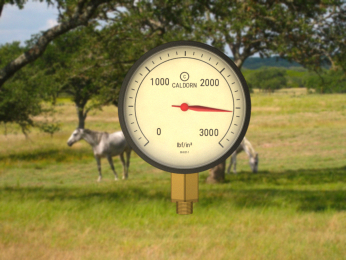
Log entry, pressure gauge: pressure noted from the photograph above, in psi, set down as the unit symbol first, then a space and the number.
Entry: psi 2550
